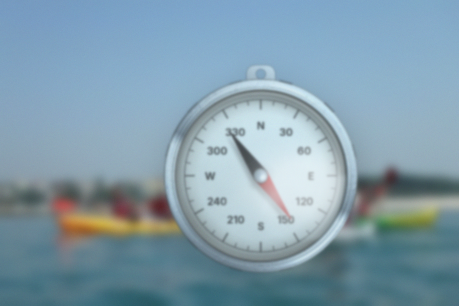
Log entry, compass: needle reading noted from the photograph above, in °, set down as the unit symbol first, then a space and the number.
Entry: ° 145
